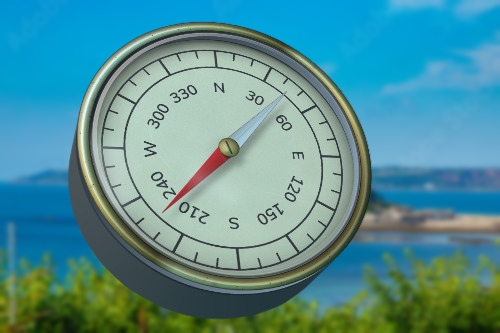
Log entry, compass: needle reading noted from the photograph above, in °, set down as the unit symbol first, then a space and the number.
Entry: ° 225
